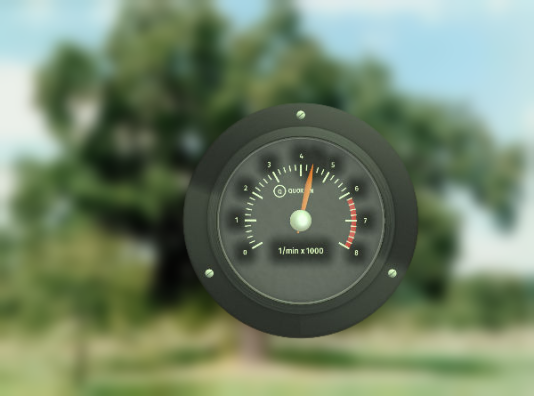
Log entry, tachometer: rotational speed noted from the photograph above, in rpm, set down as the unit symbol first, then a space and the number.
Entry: rpm 4400
